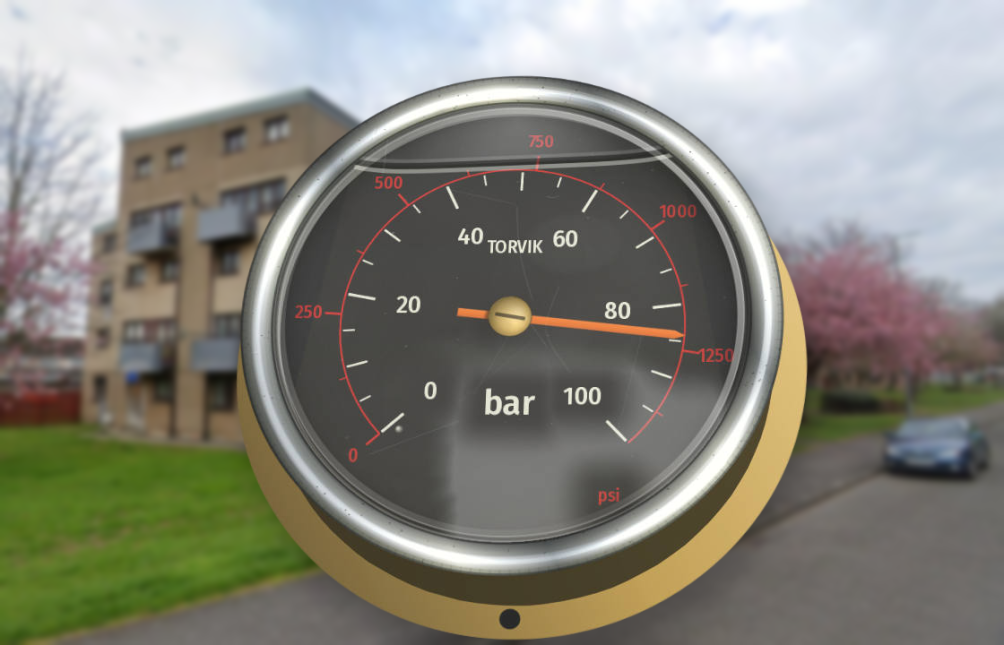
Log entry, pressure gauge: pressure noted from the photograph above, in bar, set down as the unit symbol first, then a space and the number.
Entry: bar 85
